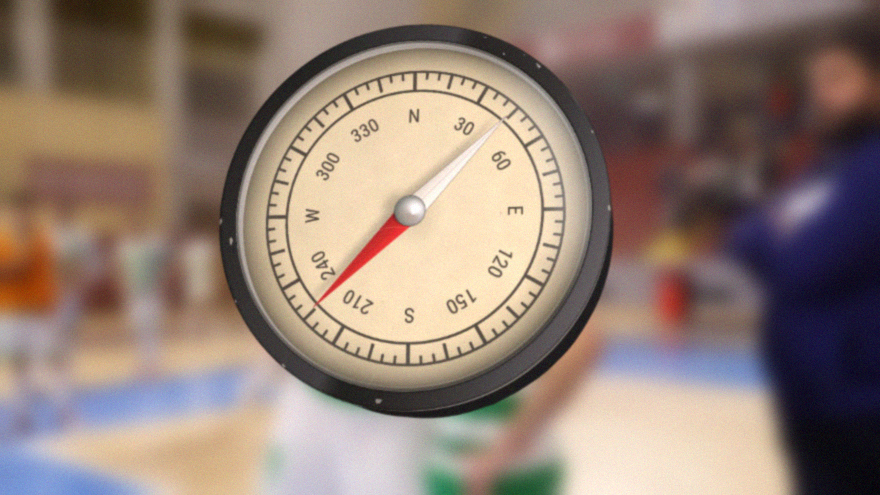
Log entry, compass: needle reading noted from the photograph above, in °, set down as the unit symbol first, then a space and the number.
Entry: ° 225
